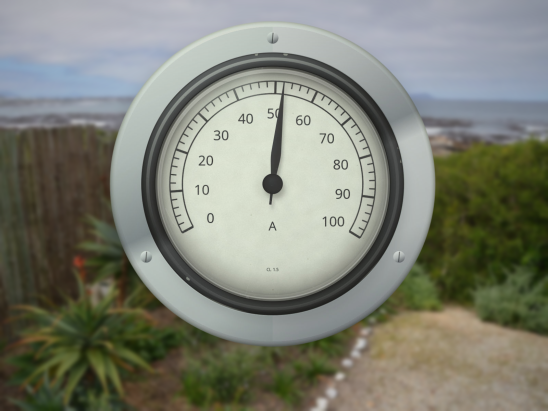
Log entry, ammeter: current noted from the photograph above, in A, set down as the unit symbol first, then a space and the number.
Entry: A 52
